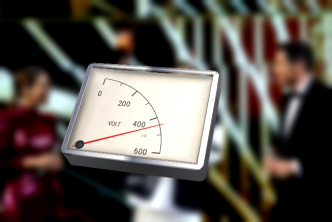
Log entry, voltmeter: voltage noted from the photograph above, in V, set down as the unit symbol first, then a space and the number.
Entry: V 450
